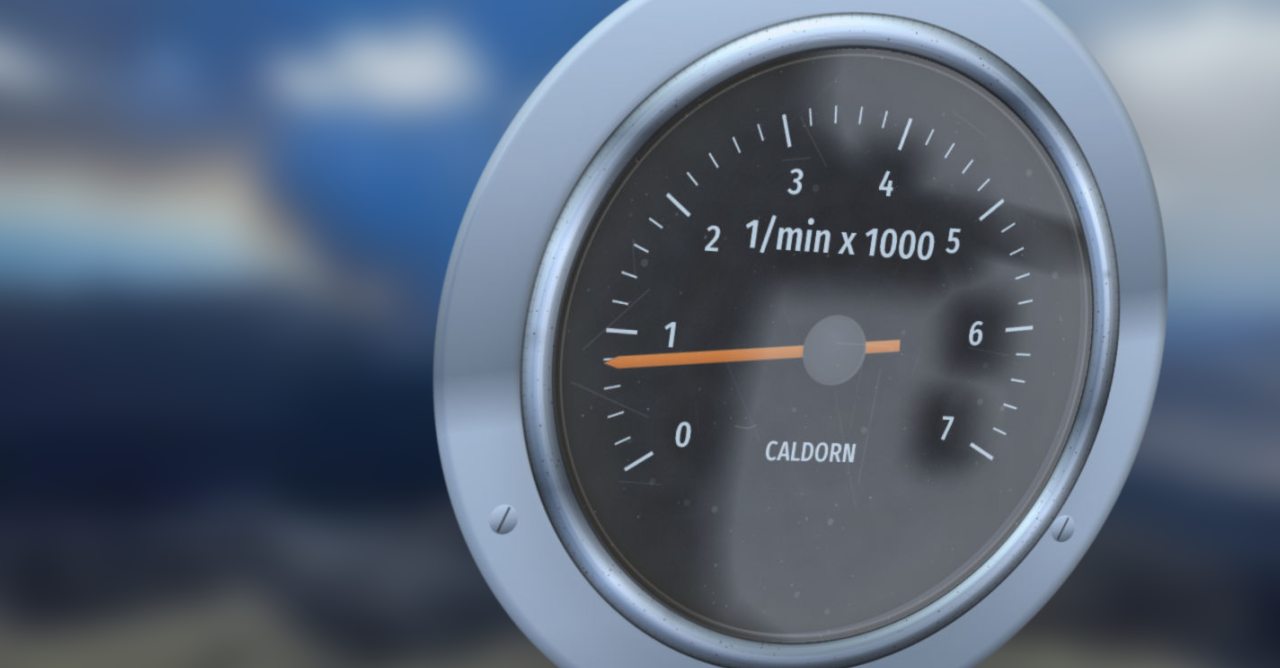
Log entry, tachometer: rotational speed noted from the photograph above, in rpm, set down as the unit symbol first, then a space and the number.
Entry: rpm 800
